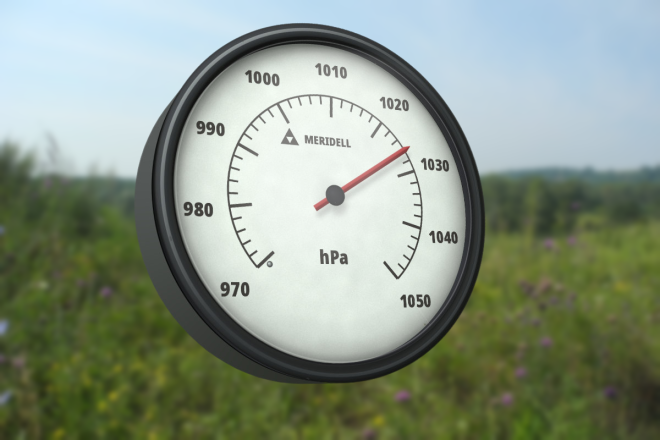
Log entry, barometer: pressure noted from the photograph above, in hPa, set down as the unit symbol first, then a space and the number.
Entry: hPa 1026
